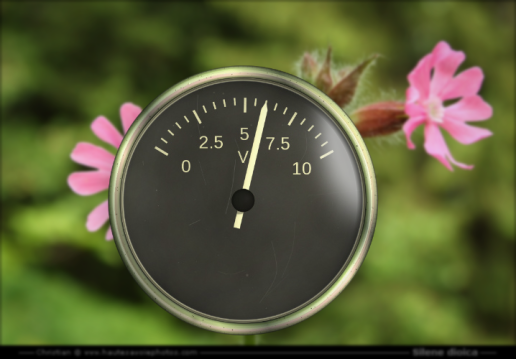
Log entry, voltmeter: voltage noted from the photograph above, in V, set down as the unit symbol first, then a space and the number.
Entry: V 6
